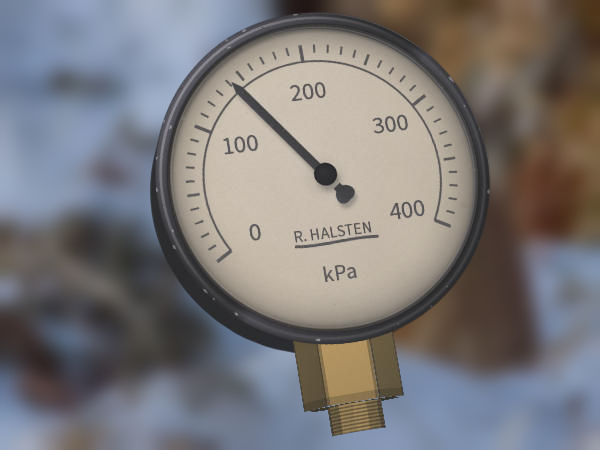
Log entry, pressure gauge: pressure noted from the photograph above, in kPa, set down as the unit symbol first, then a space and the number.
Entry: kPa 140
